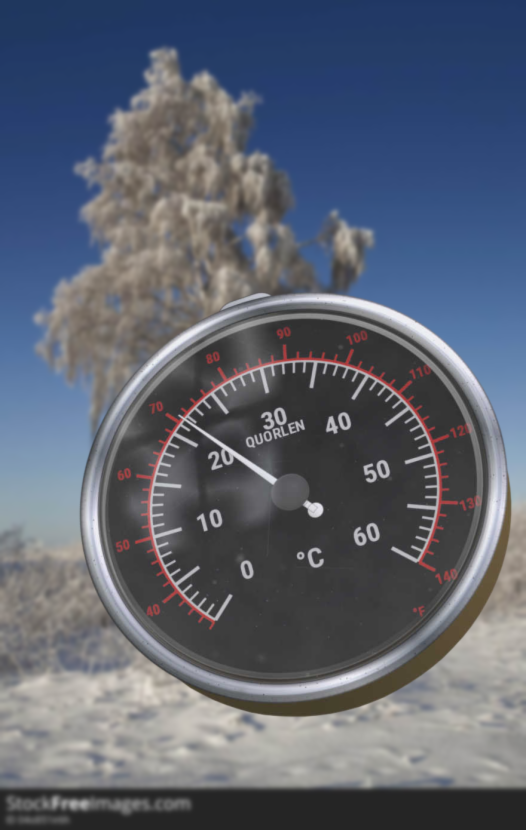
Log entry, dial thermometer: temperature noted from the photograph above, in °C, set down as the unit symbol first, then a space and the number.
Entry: °C 21.5
